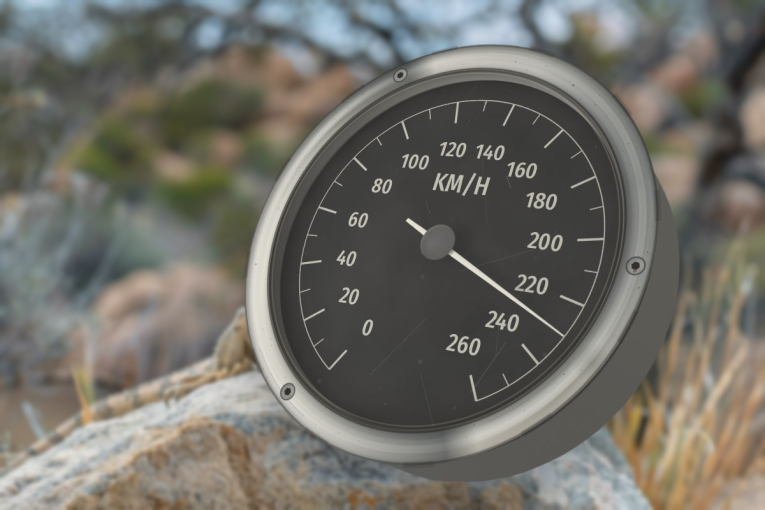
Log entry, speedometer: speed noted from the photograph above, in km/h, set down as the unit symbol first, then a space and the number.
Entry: km/h 230
